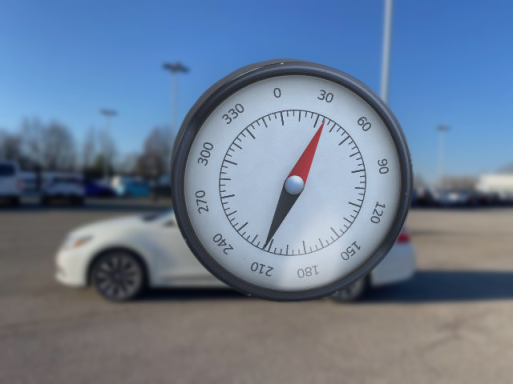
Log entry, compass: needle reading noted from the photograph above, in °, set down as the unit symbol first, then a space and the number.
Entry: ° 35
